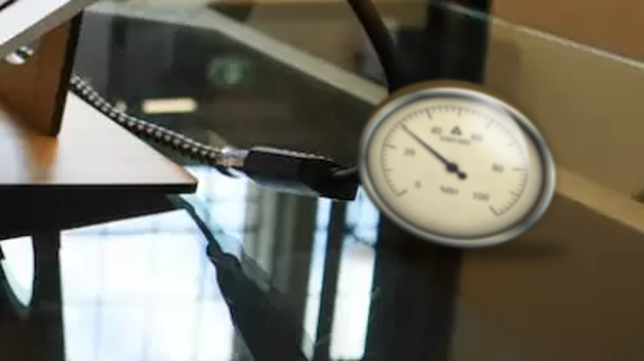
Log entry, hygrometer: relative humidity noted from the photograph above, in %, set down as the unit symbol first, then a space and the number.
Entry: % 30
